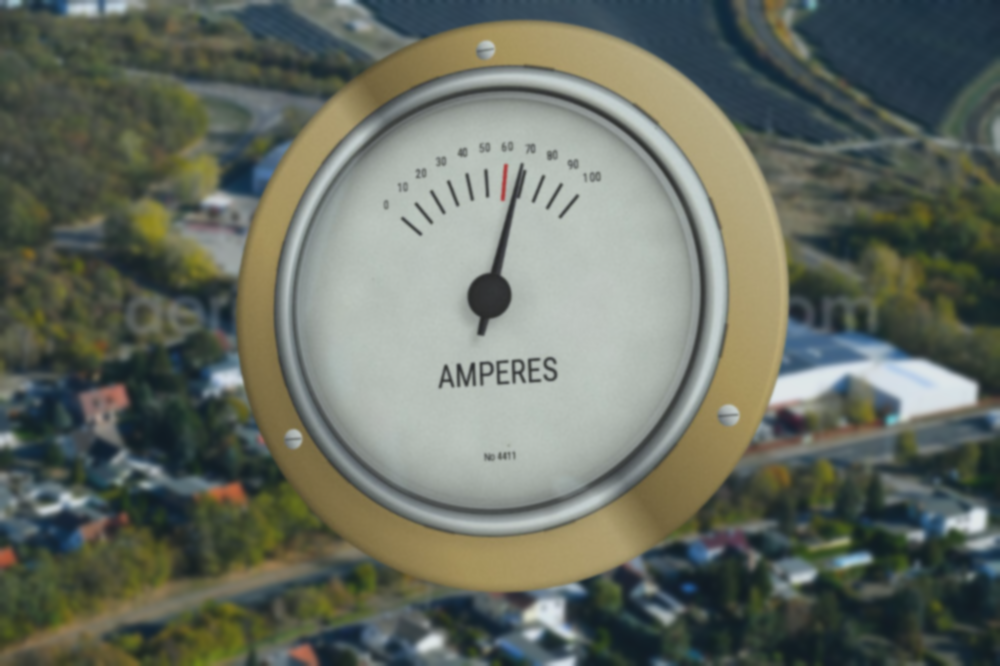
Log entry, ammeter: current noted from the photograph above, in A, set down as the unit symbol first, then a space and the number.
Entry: A 70
